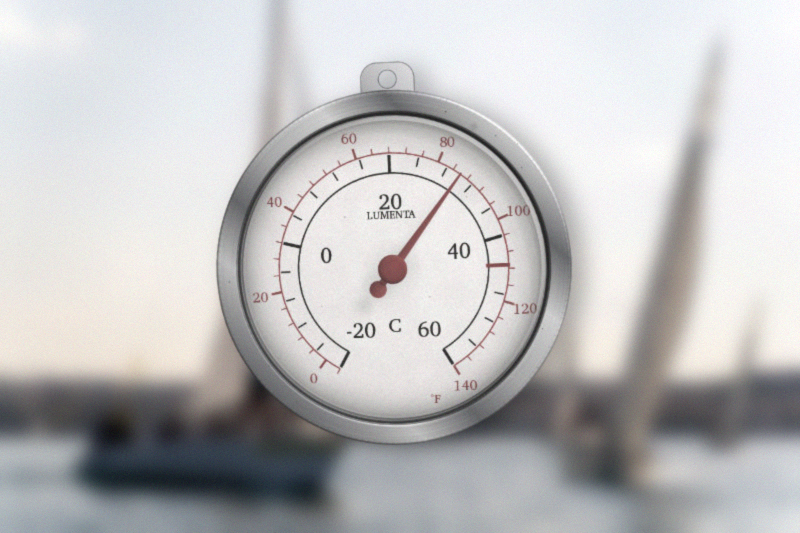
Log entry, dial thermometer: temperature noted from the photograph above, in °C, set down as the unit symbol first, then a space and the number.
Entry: °C 30
